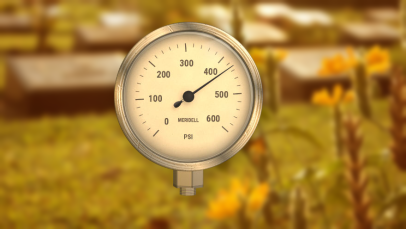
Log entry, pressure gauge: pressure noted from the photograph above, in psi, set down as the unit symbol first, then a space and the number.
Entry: psi 430
